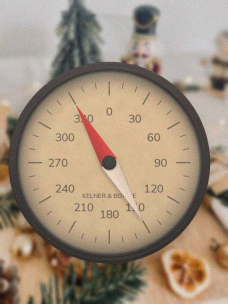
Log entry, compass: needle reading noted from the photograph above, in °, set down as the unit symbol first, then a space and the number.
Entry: ° 330
